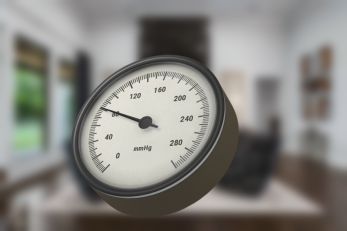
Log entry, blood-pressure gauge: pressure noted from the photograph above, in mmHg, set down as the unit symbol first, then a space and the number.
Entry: mmHg 80
